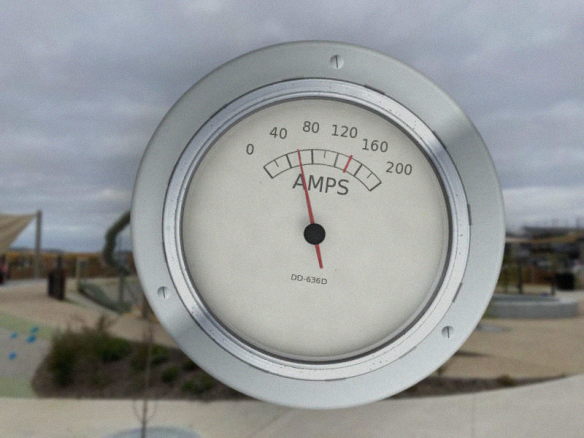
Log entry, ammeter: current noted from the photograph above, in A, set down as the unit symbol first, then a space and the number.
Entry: A 60
